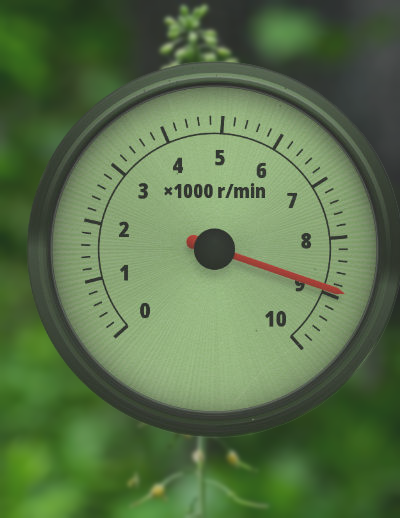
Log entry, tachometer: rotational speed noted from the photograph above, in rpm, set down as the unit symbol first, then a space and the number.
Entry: rpm 8900
